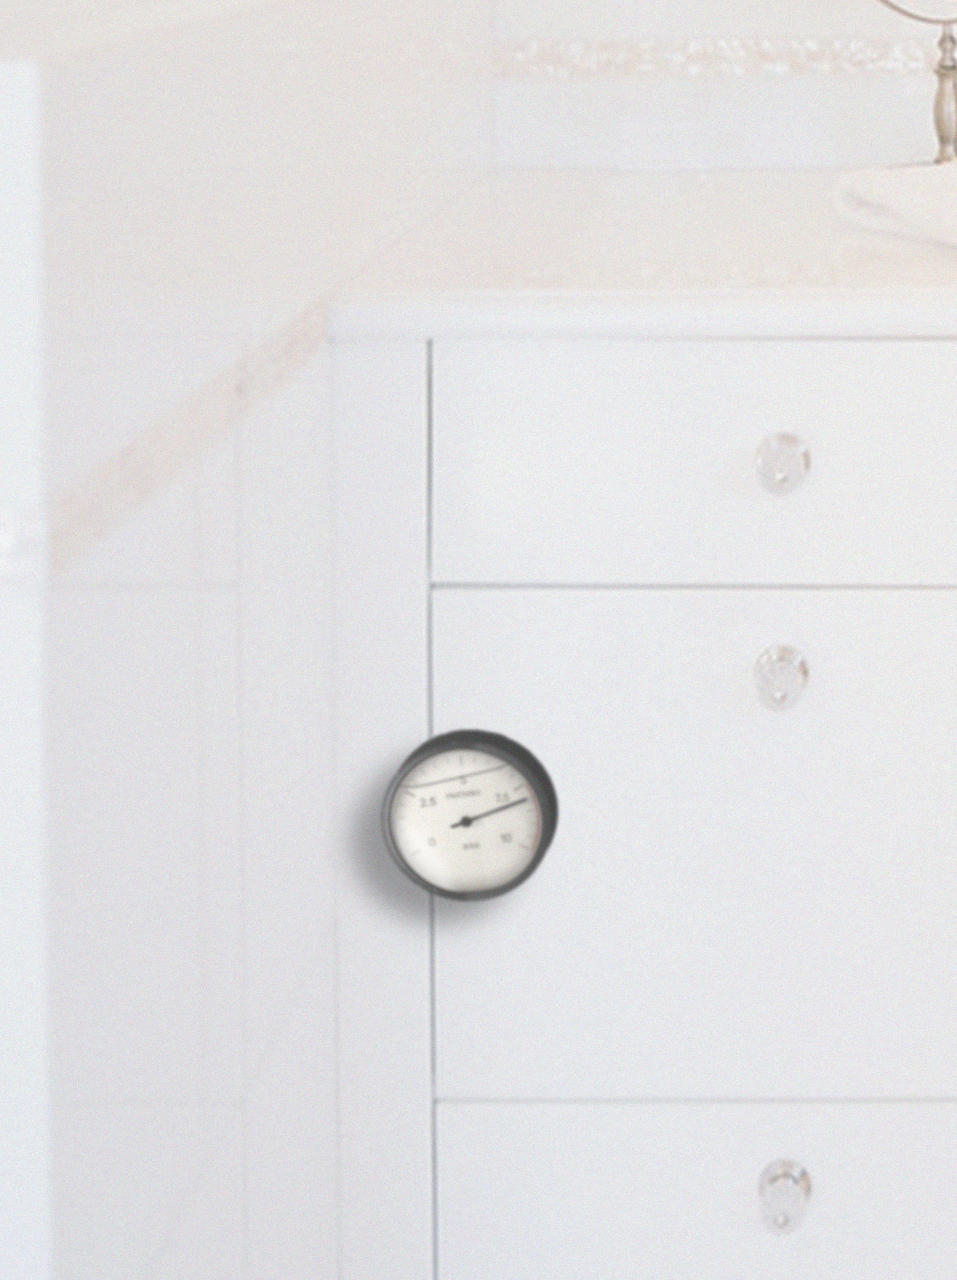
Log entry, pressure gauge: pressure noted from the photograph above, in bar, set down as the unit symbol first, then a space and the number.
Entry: bar 8
